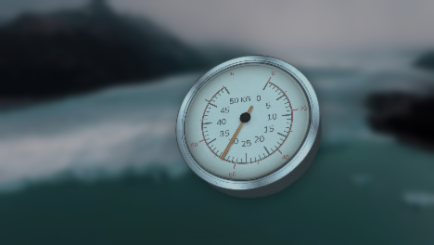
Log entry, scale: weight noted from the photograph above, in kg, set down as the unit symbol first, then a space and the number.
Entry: kg 30
